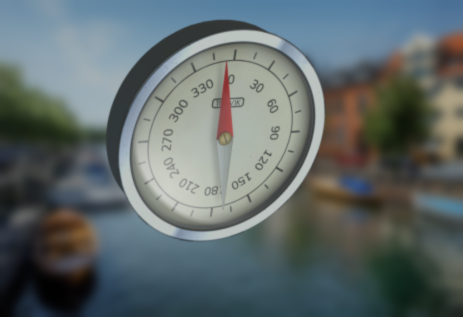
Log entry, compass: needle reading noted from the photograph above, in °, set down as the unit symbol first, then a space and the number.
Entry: ° 352.5
